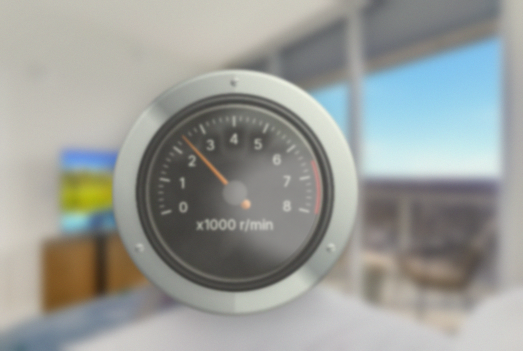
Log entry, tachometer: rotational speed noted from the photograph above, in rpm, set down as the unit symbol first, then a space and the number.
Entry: rpm 2400
